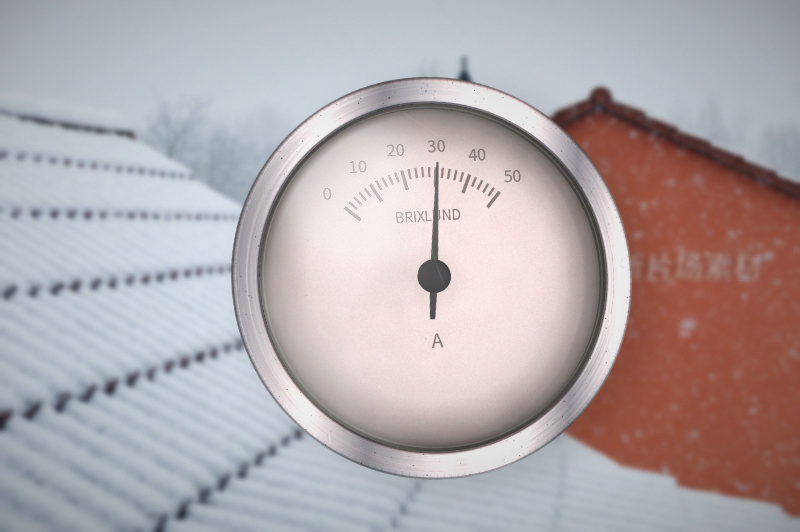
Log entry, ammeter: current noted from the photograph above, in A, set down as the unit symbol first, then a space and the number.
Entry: A 30
